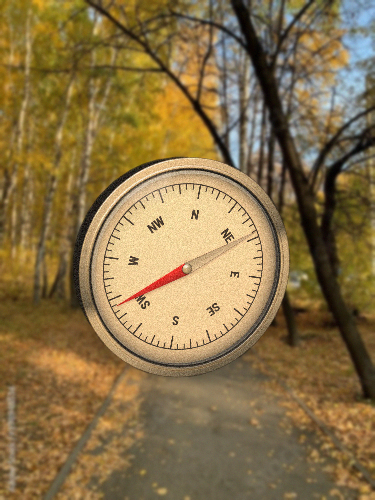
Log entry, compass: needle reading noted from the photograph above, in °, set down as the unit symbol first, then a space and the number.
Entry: ° 235
